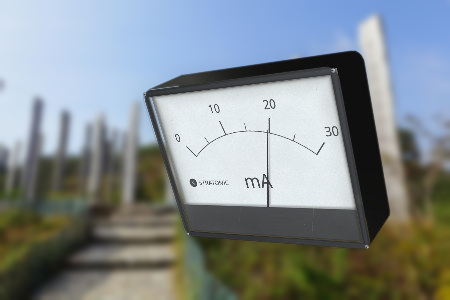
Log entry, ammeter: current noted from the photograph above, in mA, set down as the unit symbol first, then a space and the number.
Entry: mA 20
